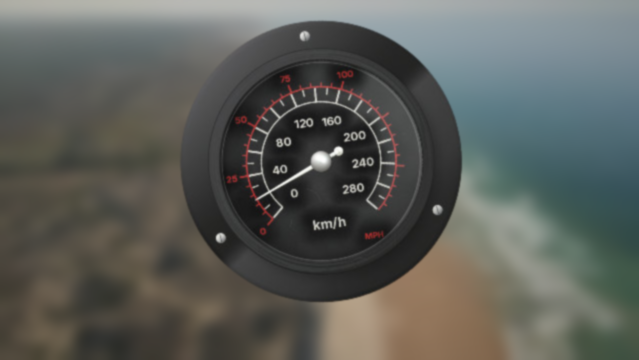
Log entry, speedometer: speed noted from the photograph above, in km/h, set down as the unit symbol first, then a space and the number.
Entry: km/h 20
